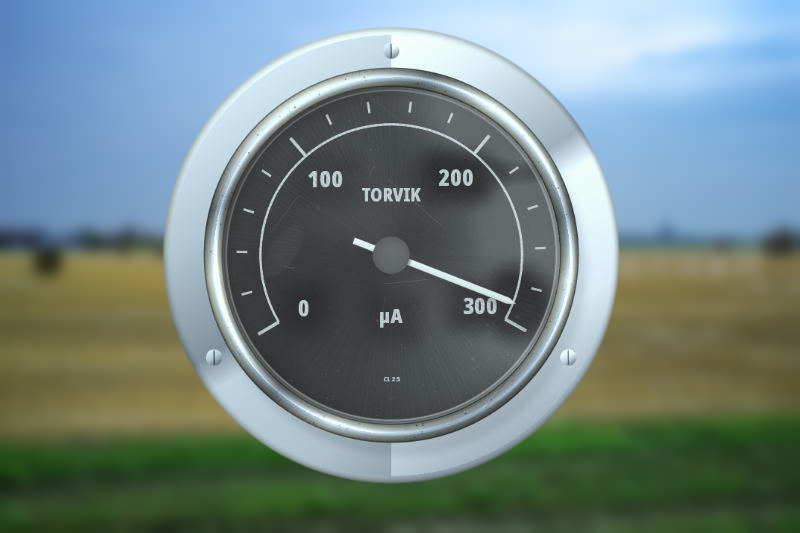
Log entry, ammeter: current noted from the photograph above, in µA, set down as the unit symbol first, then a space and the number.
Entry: µA 290
